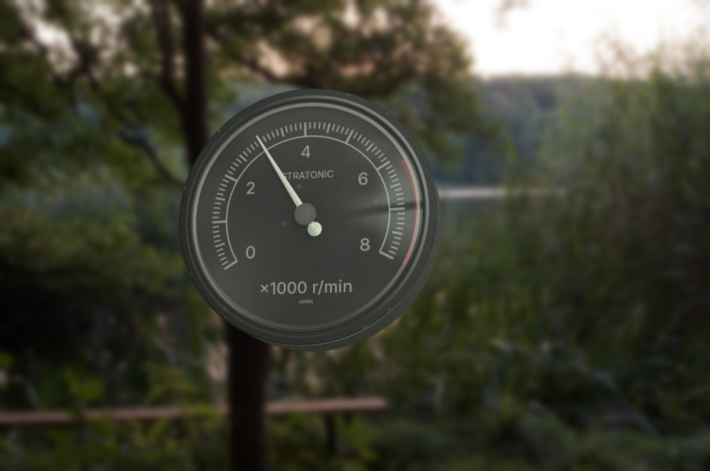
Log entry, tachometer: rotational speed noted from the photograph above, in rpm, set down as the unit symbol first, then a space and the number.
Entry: rpm 3000
